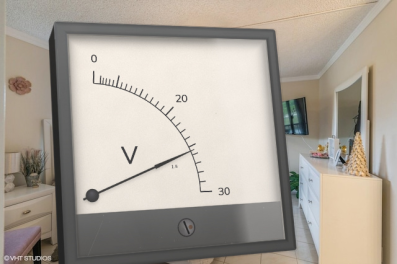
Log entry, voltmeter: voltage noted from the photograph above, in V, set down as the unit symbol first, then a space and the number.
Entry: V 25.5
